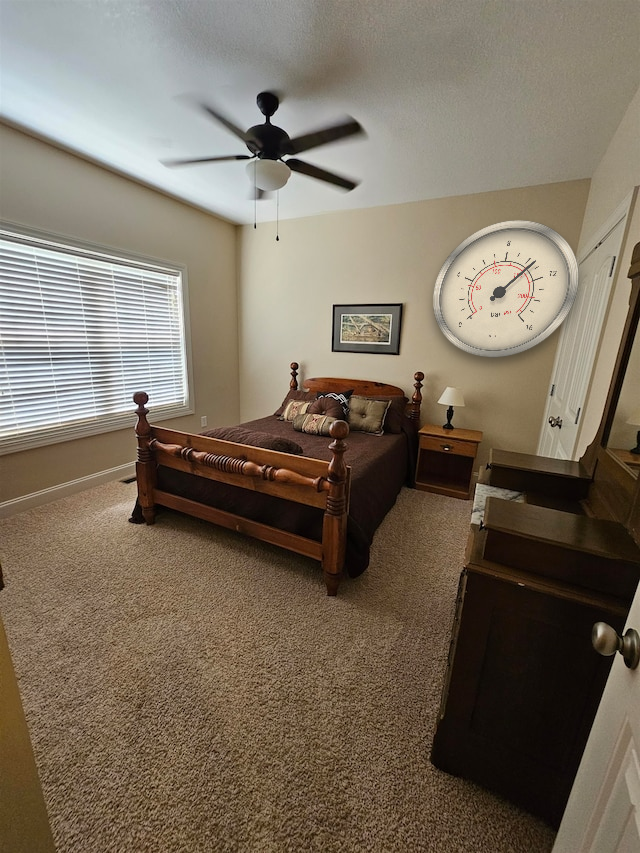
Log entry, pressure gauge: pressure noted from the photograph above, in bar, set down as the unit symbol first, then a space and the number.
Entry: bar 10.5
